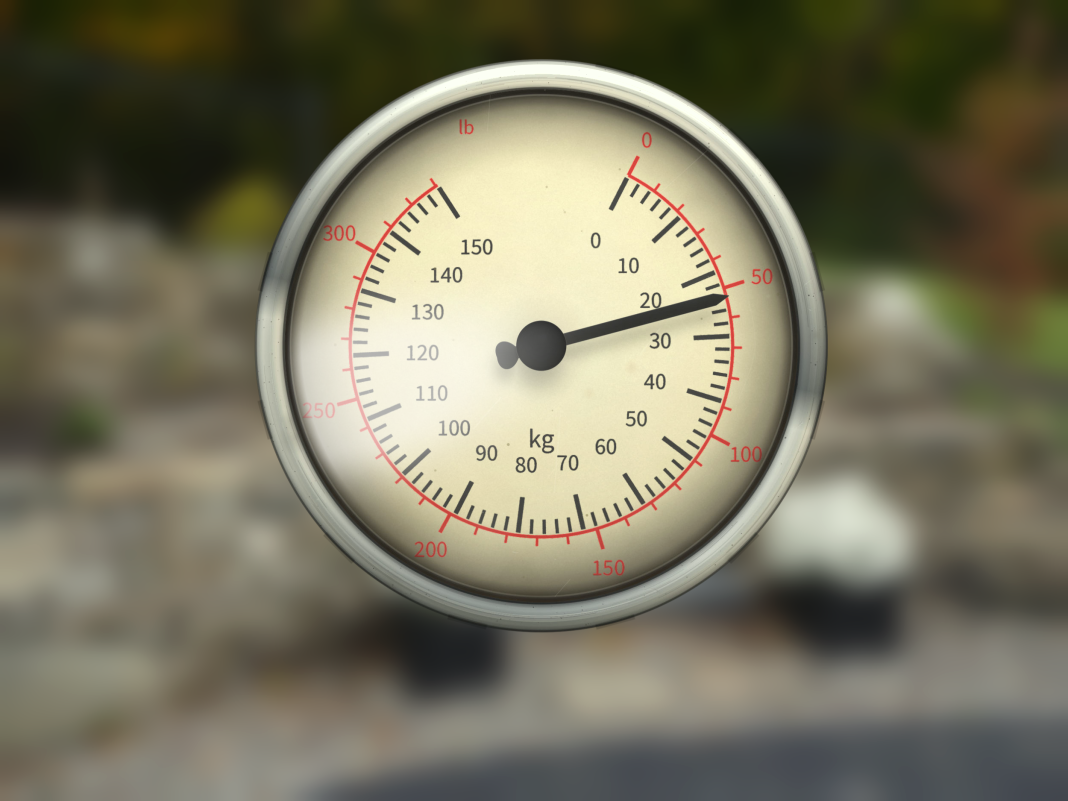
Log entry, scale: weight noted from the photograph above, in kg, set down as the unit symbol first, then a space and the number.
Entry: kg 24
